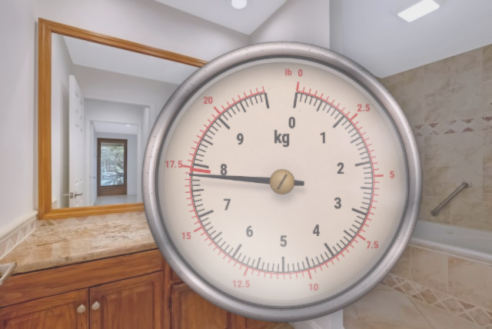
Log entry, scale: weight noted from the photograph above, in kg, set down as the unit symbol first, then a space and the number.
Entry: kg 7.8
